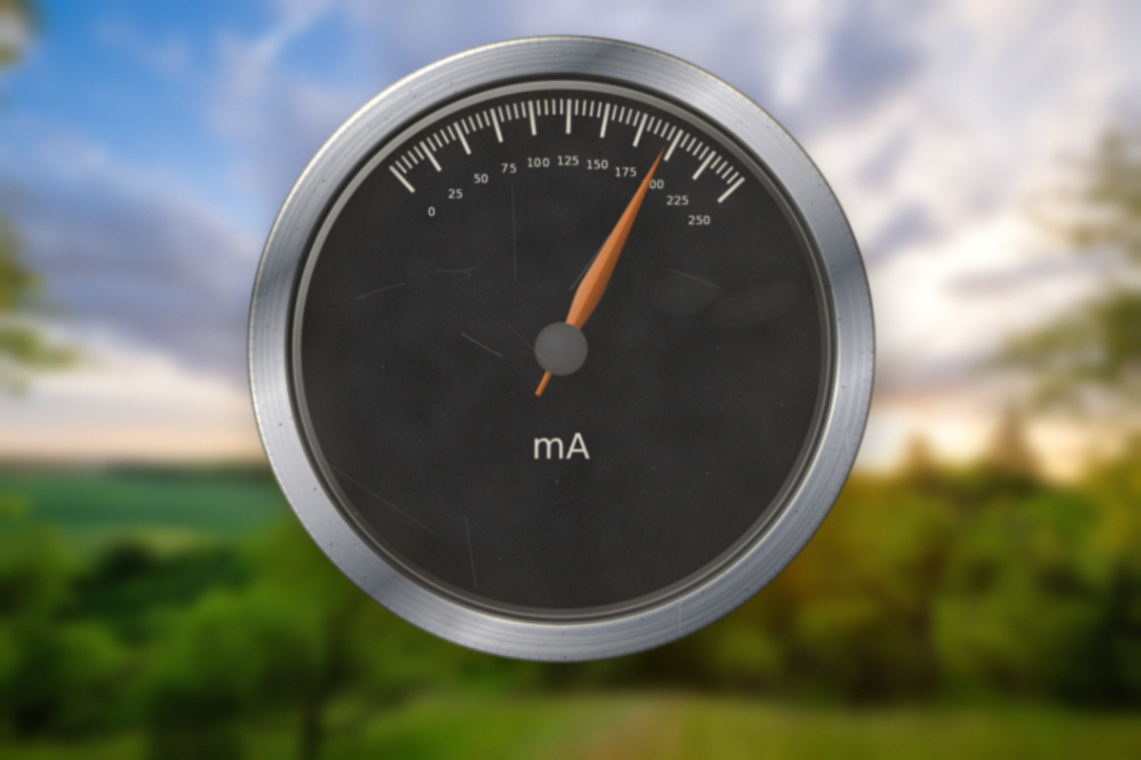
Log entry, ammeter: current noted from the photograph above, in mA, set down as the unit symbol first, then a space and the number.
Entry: mA 195
